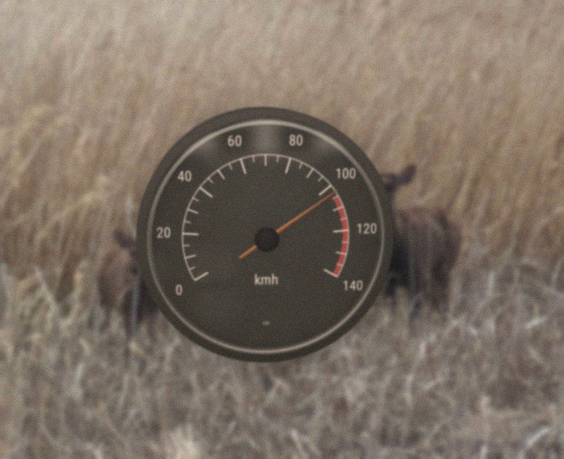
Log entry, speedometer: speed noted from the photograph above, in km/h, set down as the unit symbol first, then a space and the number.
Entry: km/h 102.5
